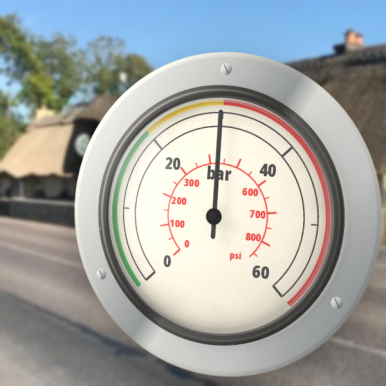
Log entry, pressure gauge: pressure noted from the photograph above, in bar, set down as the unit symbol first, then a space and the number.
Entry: bar 30
